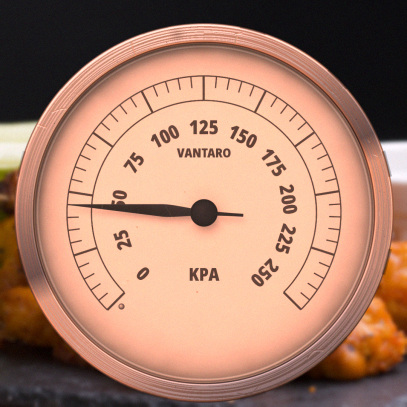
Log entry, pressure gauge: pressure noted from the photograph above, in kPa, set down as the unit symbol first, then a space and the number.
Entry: kPa 45
